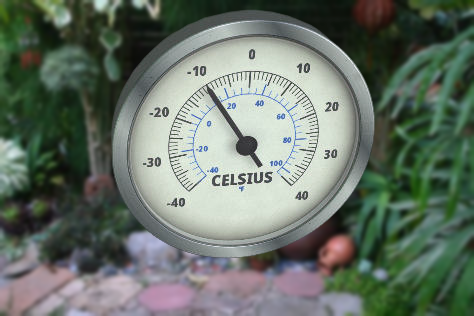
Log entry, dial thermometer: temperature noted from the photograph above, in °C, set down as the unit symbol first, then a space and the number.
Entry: °C -10
